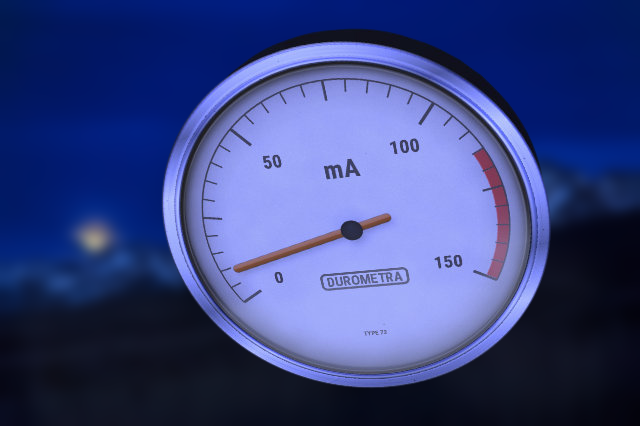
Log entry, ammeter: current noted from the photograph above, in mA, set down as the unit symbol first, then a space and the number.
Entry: mA 10
